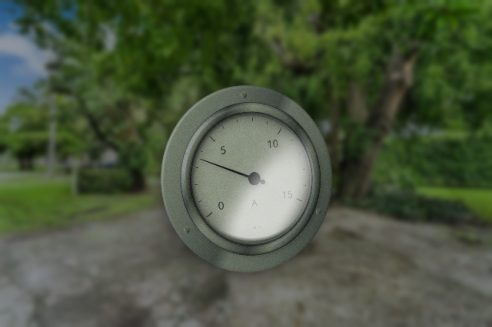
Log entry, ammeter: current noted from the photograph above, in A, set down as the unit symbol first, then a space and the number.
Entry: A 3.5
